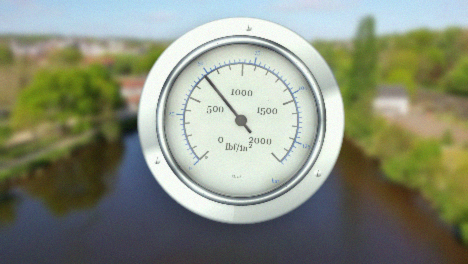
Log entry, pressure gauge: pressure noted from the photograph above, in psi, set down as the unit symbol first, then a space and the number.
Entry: psi 700
